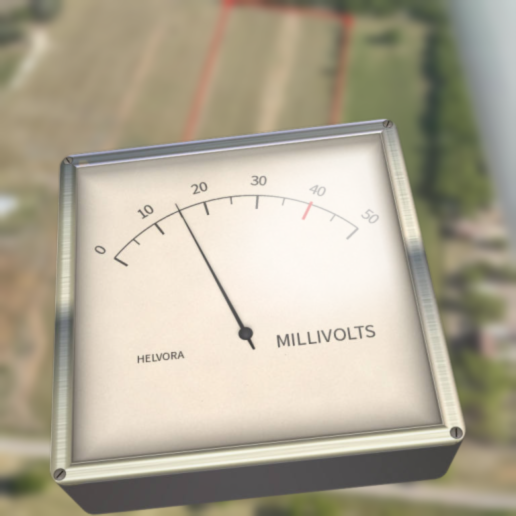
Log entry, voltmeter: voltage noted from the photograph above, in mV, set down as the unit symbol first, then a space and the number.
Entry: mV 15
